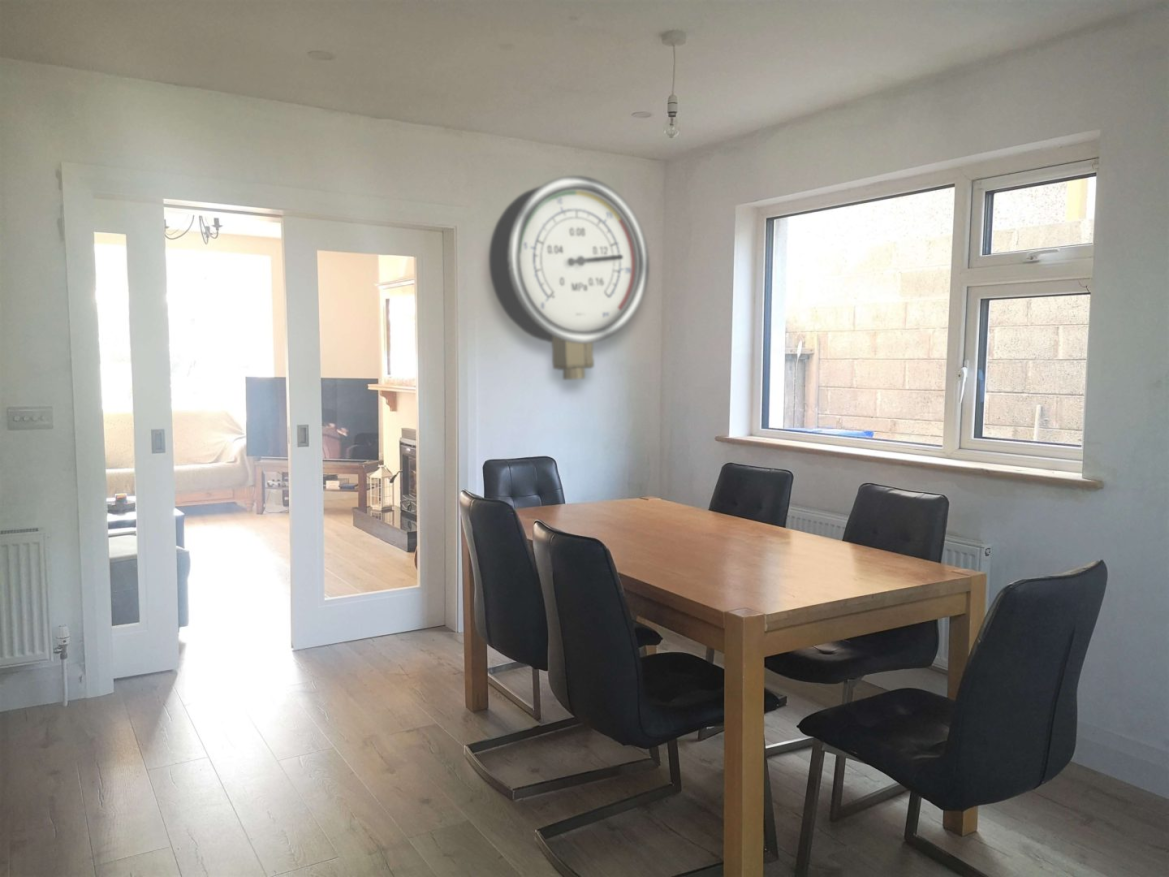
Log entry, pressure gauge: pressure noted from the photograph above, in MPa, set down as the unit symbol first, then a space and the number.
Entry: MPa 0.13
